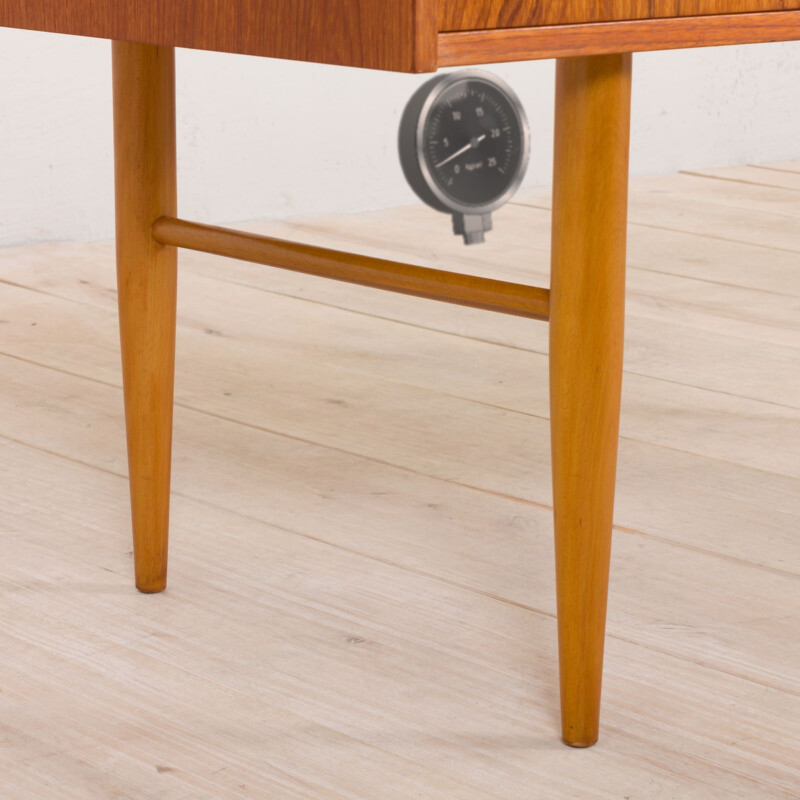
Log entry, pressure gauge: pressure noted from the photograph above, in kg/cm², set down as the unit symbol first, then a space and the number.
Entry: kg/cm² 2.5
